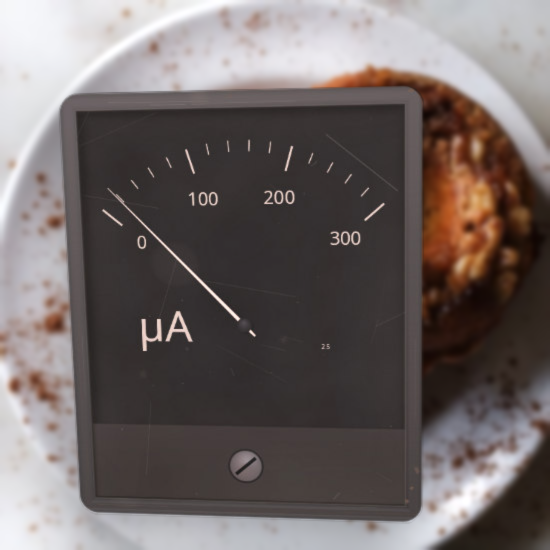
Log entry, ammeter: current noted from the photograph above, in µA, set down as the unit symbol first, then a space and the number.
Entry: µA 20
